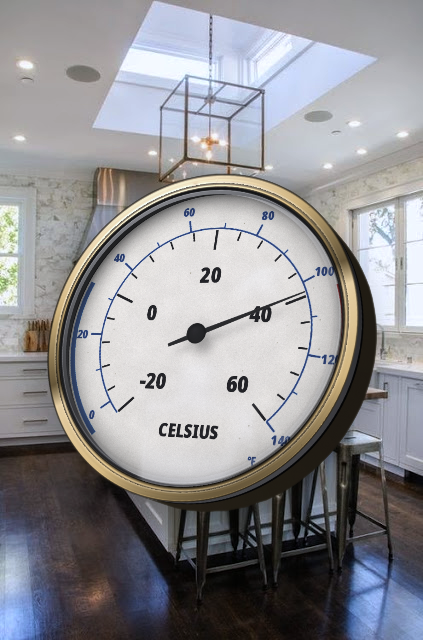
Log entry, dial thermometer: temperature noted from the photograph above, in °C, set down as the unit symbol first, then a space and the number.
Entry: °C 40
